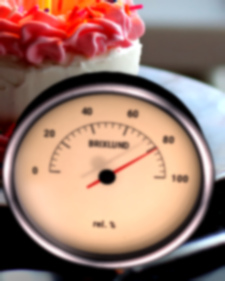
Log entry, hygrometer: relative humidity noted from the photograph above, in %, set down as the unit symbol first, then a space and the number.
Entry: % 80
